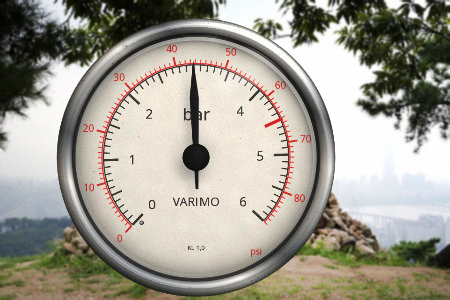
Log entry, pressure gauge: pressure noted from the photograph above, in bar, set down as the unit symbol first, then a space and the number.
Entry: bar 3
